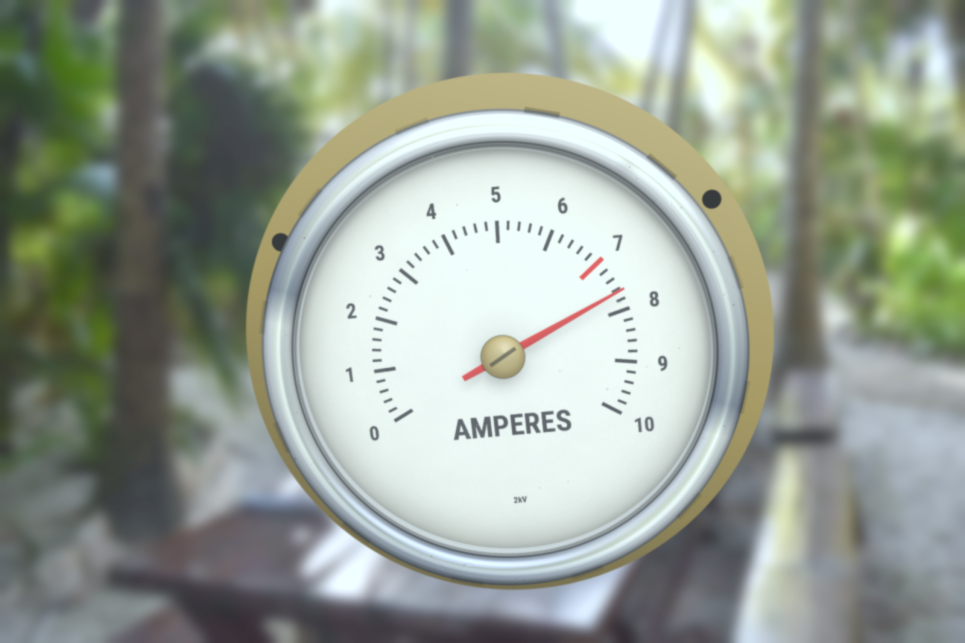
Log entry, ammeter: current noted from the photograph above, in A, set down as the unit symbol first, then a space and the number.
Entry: A 7.6
